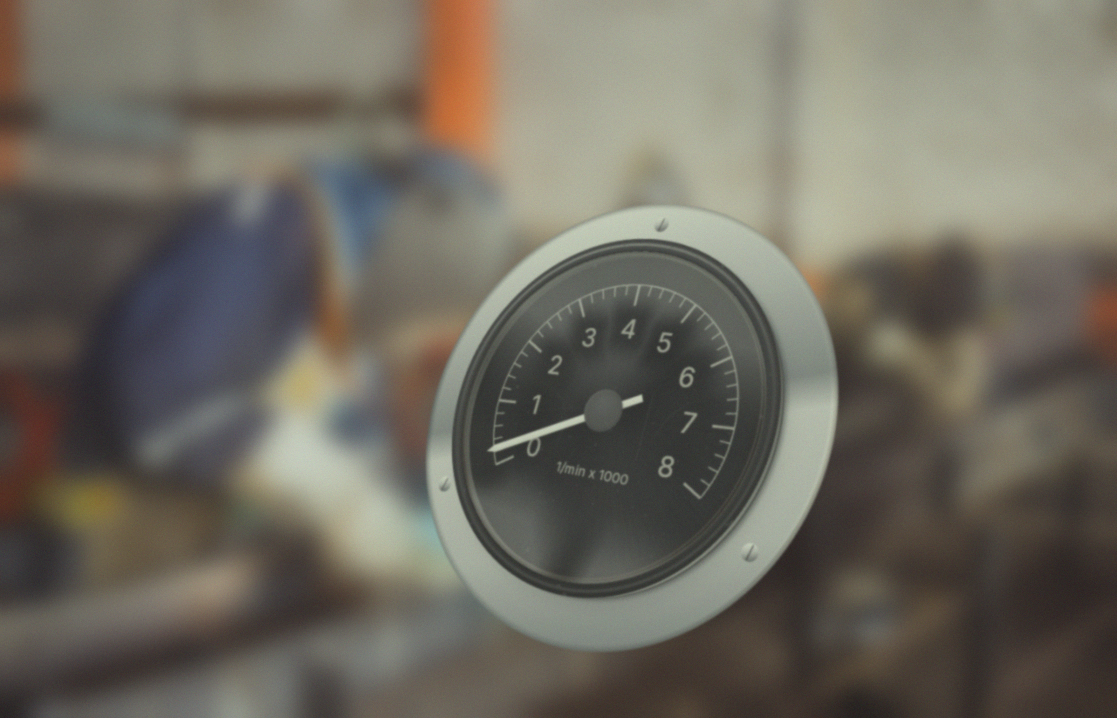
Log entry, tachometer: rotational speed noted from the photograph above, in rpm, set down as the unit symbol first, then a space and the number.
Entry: rpm 200
